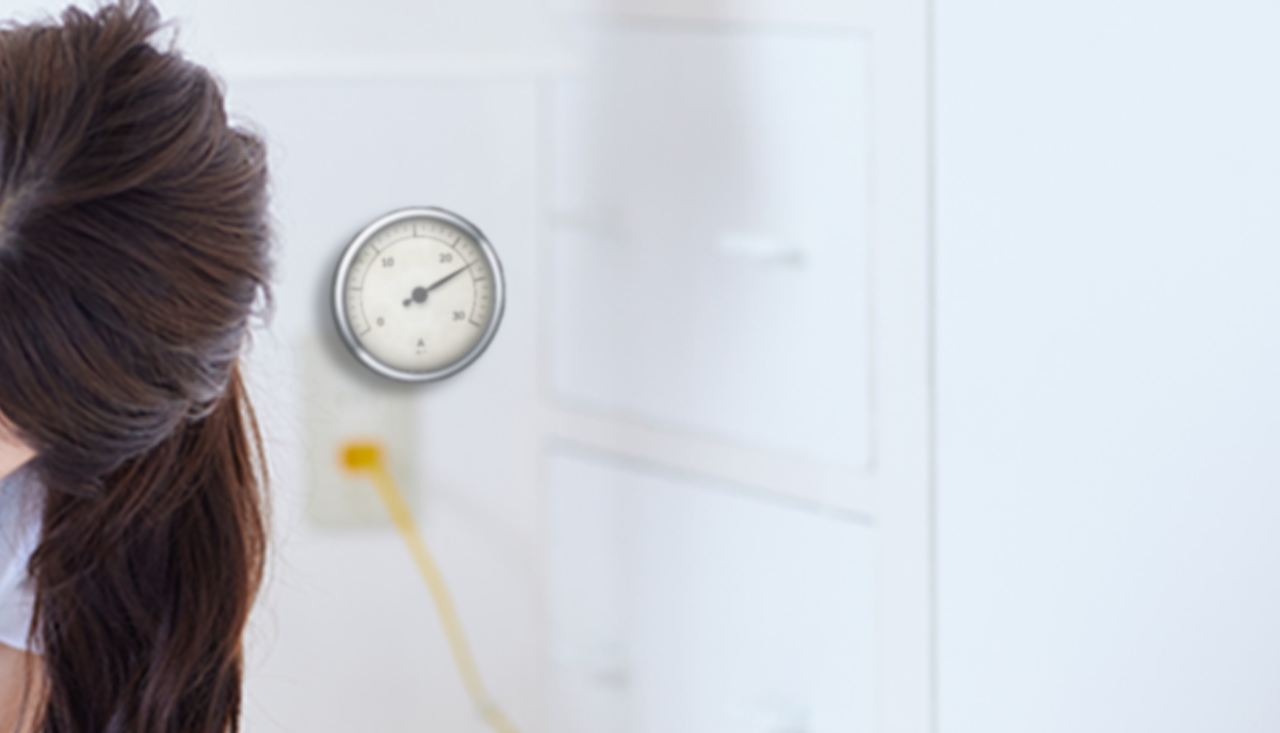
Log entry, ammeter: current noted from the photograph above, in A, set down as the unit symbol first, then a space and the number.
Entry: A 23
